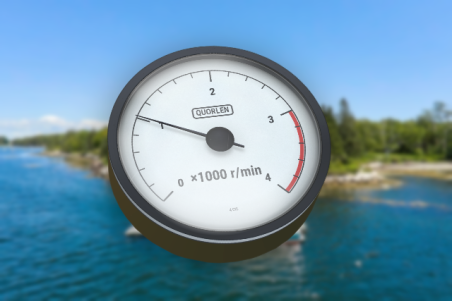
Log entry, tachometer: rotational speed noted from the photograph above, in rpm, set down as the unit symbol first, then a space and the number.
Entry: rpm 1000
